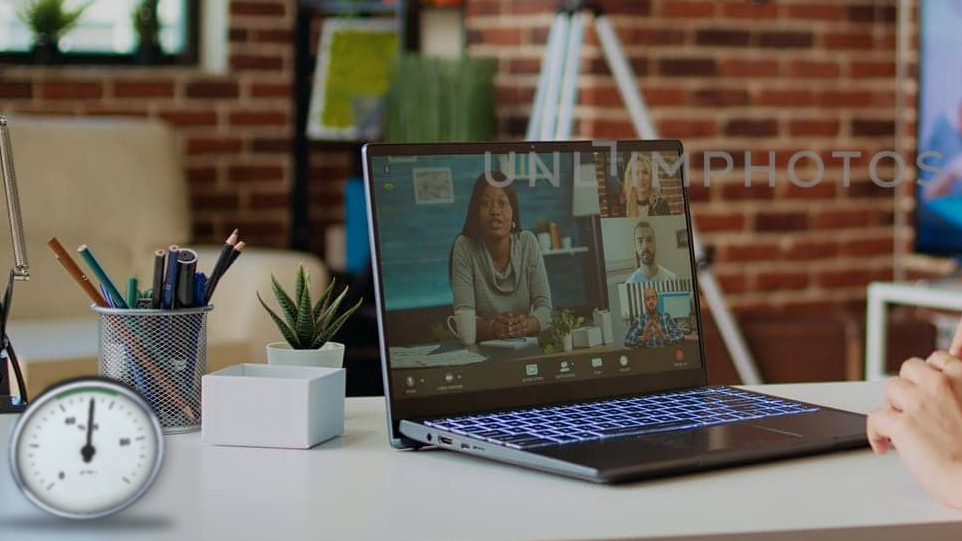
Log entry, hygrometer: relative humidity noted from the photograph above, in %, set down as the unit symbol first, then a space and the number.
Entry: % 52
